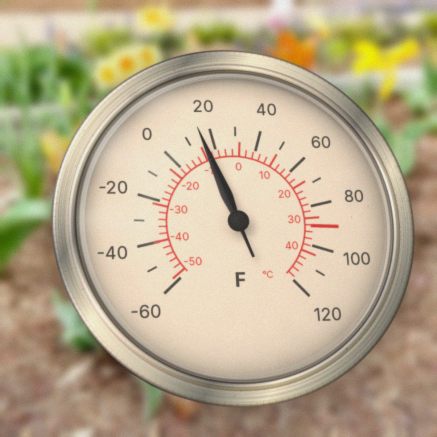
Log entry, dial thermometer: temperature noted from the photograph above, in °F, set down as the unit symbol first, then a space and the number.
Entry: °F 15
